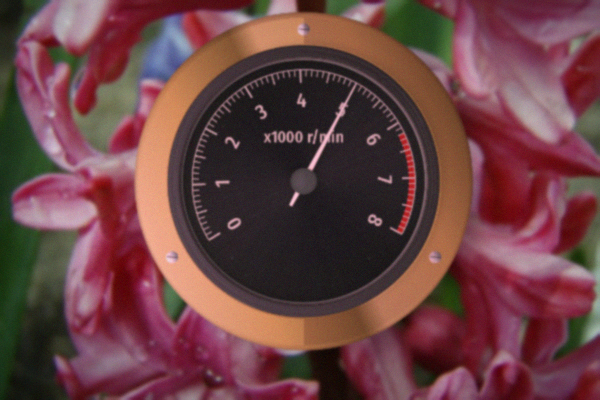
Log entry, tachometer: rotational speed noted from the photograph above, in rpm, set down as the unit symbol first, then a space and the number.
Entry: rpm 5000
